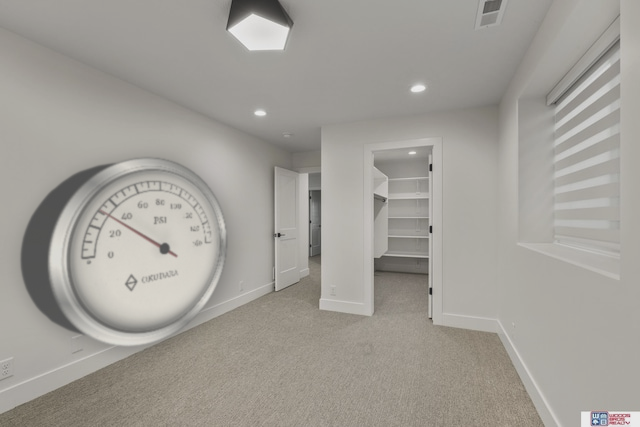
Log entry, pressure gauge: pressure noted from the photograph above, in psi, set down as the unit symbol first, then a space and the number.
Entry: psi 30
